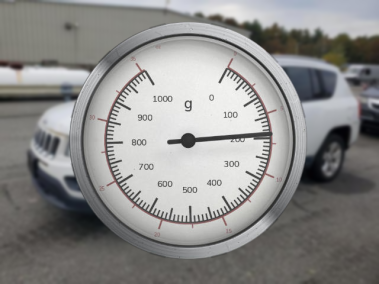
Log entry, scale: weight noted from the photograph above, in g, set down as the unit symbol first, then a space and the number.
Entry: g 190
